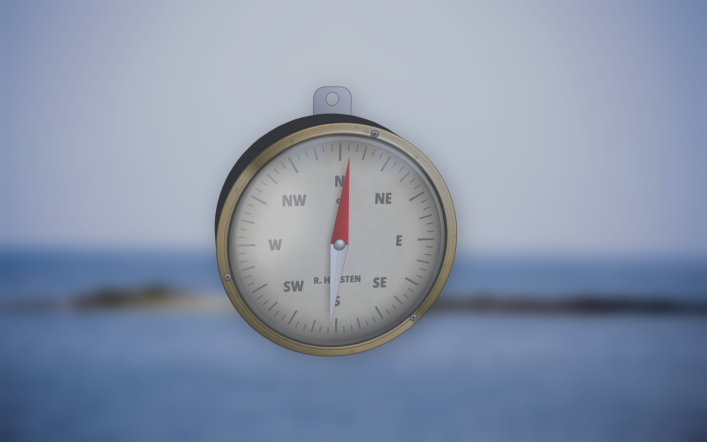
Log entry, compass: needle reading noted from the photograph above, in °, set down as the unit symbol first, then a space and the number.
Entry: ° 5
